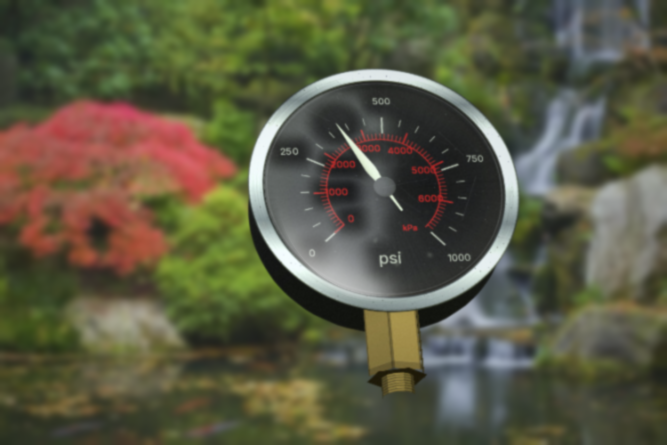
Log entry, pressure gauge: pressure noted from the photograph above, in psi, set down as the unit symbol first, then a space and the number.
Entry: psi 375
